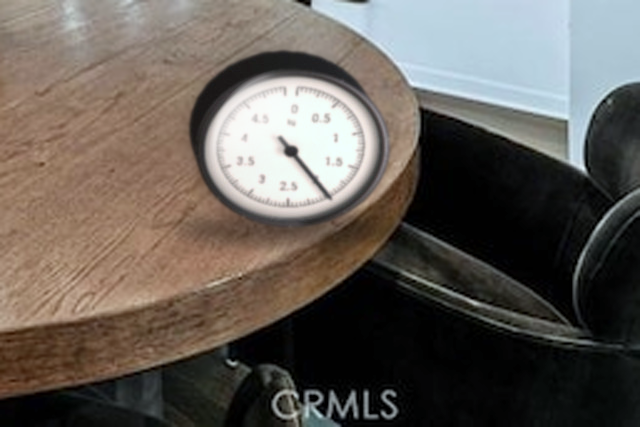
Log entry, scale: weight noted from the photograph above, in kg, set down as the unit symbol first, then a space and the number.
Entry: kg 2
